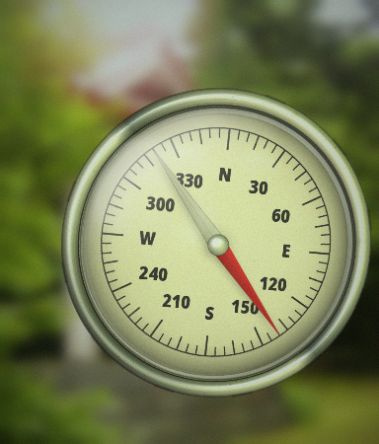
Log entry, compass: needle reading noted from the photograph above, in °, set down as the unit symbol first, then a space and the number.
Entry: ° 140
